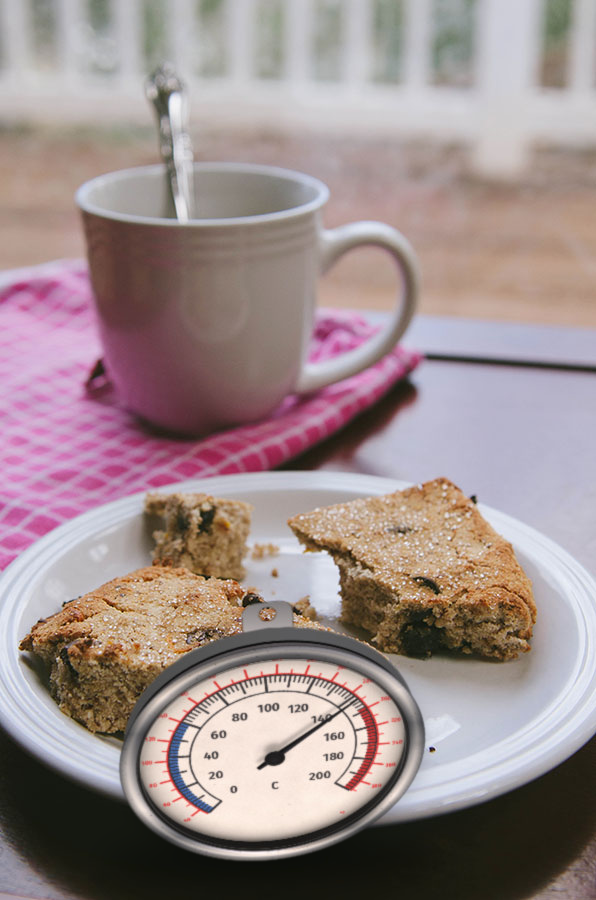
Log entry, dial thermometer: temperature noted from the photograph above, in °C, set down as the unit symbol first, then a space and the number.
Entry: °C 140
